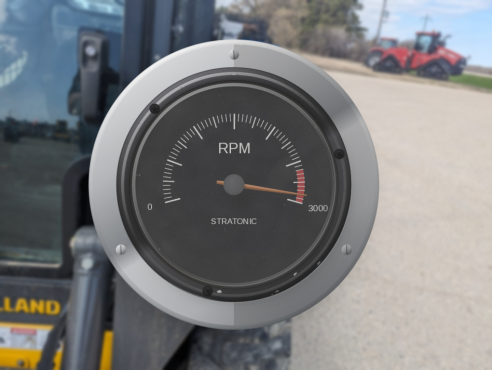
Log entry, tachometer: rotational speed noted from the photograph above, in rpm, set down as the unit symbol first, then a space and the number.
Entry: rpm 2900
